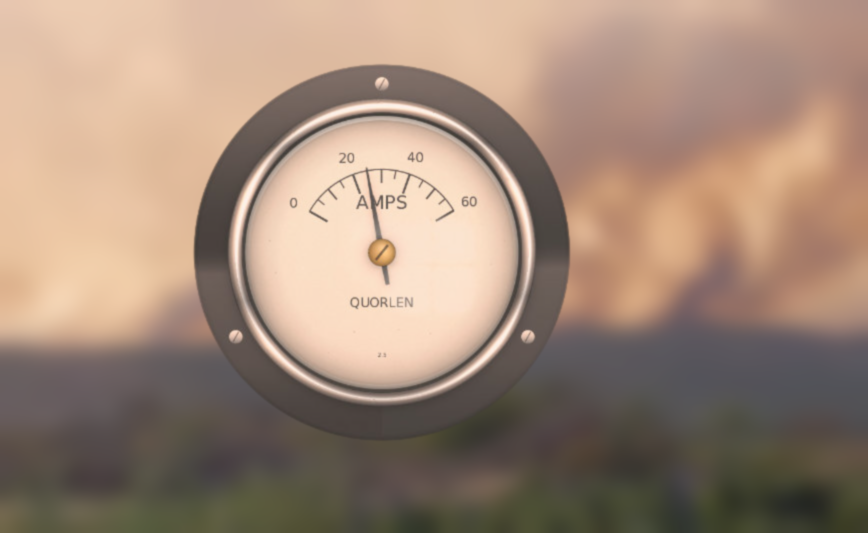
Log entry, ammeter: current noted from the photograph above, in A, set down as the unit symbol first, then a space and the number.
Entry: A 25
